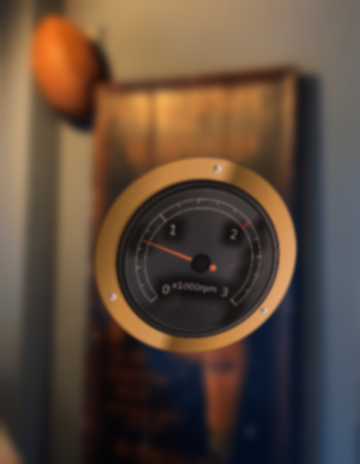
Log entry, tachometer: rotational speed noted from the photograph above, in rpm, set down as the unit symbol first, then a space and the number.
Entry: rpm 700
